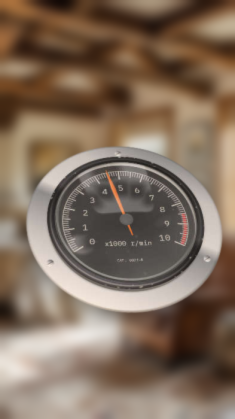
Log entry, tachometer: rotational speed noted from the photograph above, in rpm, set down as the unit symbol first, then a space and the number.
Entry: rpm 4500
